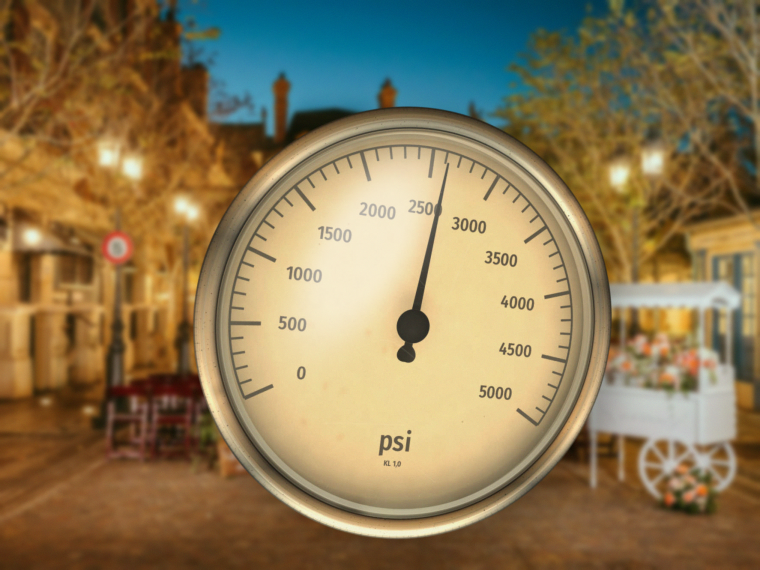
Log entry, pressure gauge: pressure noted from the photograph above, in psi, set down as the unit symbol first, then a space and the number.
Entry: psi 2600
